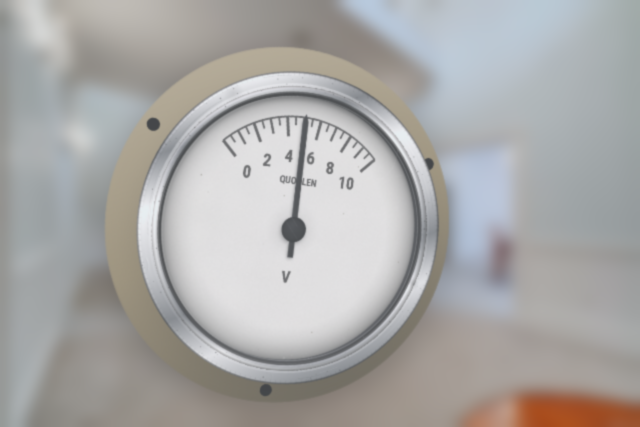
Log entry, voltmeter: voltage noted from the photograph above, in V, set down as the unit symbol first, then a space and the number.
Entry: V 5
